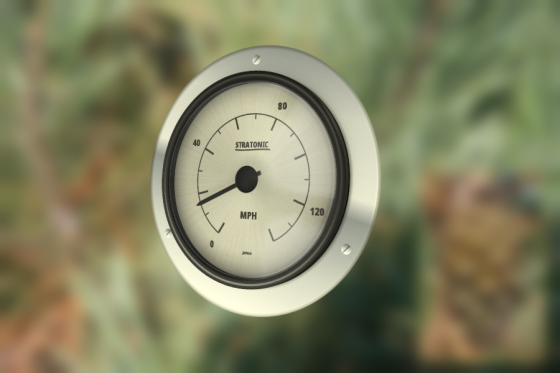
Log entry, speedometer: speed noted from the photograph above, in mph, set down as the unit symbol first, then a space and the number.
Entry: mph 15
